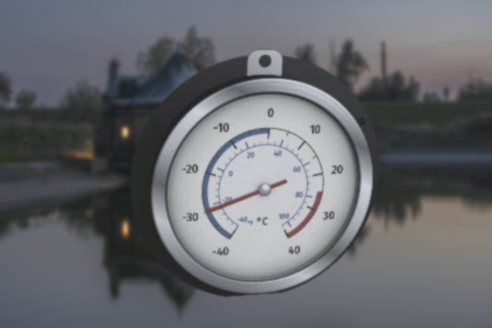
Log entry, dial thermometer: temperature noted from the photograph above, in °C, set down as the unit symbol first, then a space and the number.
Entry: °C -30
